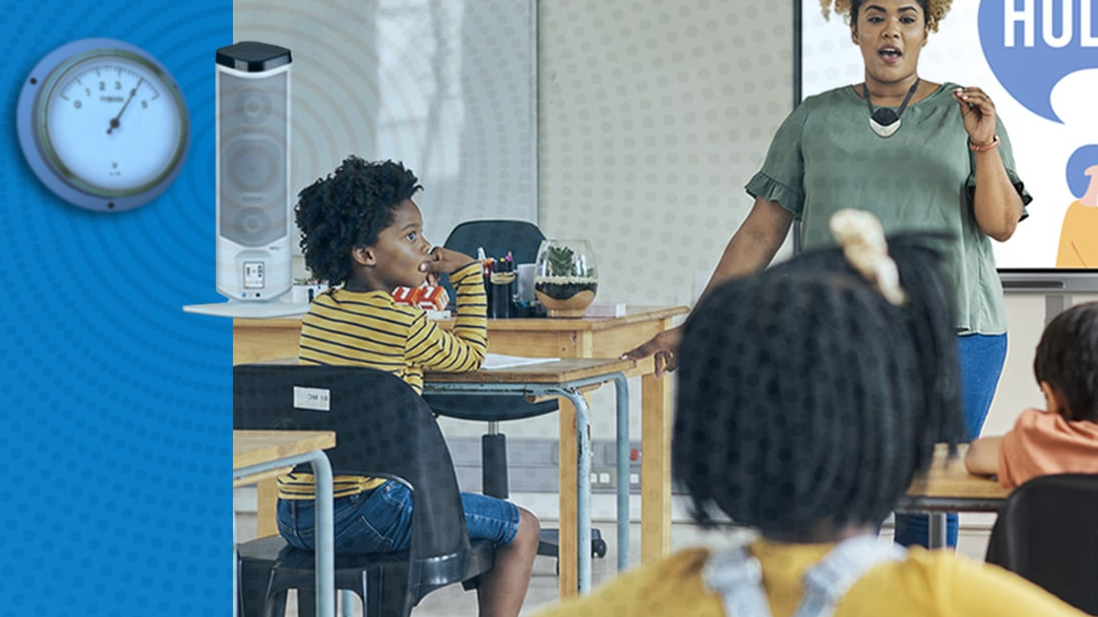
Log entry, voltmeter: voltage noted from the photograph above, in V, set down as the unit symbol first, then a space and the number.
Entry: V 4
